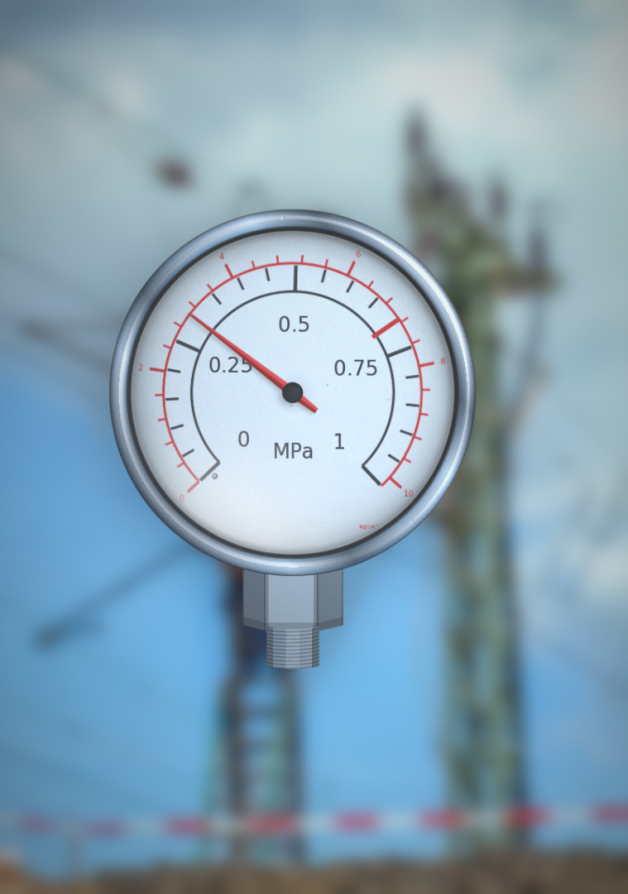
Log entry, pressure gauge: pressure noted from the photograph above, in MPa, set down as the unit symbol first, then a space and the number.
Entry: MPa 0.3
